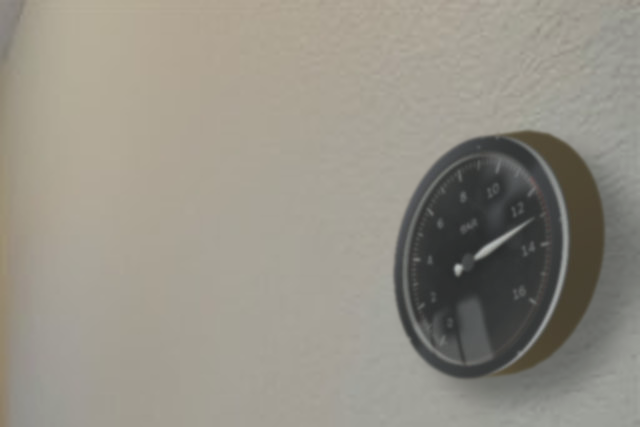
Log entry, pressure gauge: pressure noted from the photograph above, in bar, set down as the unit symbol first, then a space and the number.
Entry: bar 13
